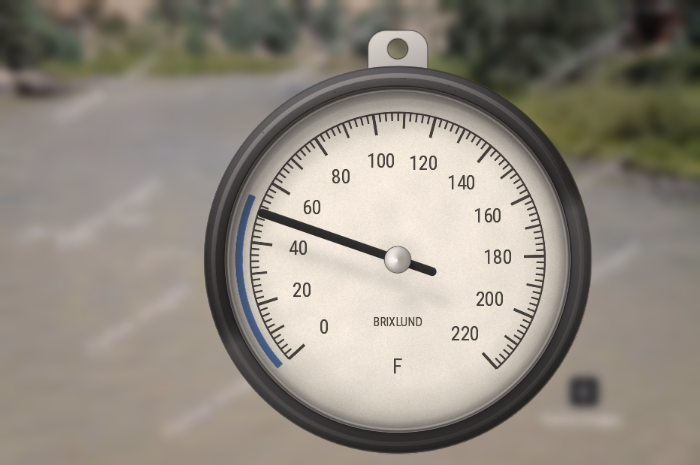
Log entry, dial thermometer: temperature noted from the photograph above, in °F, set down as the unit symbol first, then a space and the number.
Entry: °F 50
